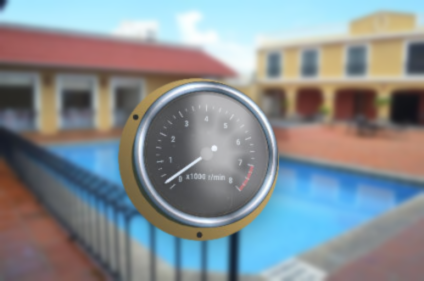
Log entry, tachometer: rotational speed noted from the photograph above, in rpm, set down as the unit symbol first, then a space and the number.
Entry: rpm 250
